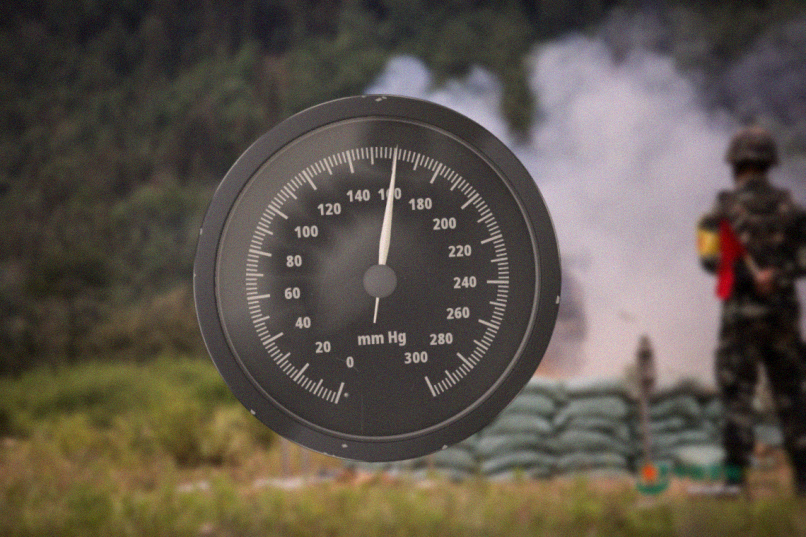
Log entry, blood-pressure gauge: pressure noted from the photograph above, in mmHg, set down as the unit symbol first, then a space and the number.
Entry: mmHg 160
